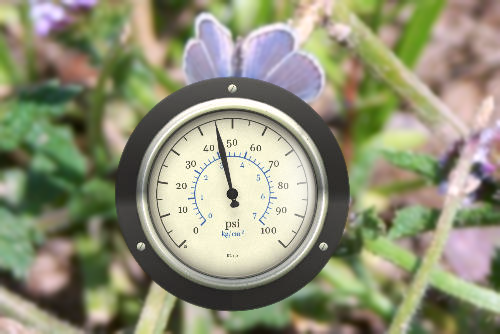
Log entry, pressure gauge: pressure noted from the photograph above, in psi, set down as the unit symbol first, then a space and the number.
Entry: psi 45
